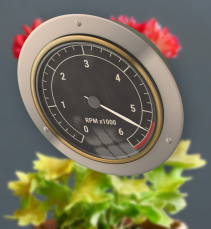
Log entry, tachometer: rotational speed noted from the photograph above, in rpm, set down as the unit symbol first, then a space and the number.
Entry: rpm 5400
